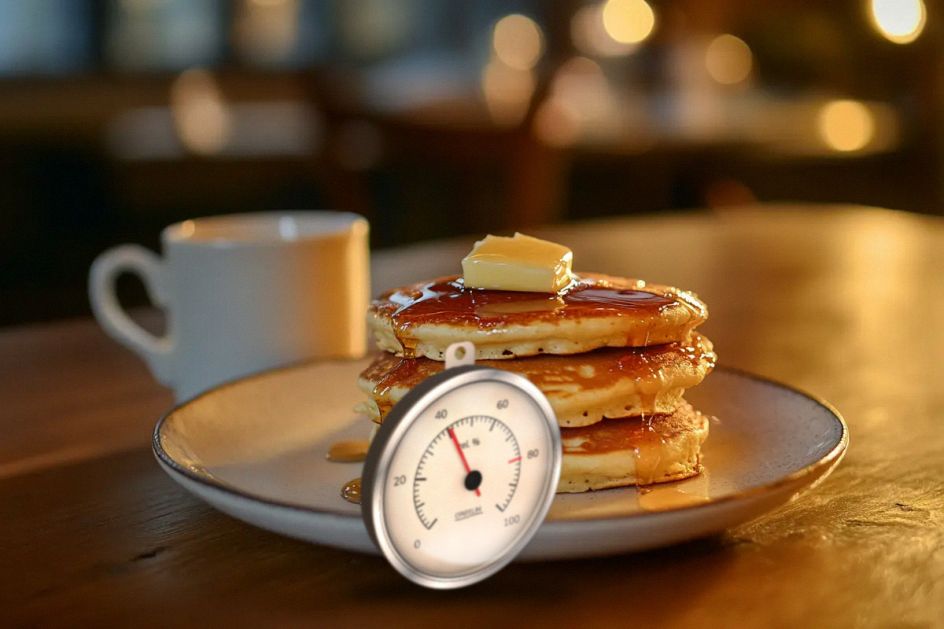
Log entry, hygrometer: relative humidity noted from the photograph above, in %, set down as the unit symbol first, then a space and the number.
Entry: % 40
